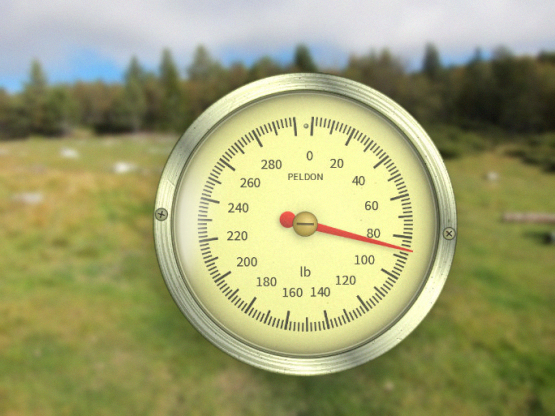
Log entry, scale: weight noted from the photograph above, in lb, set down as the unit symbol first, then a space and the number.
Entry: lb 86
